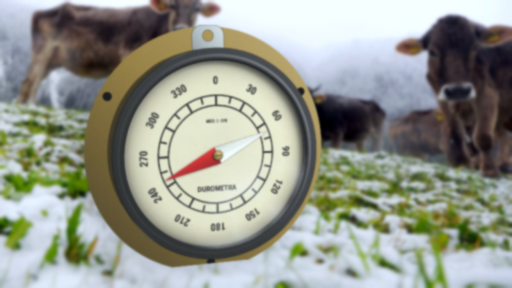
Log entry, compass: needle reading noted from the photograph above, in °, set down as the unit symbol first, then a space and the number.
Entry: ° 247.5
